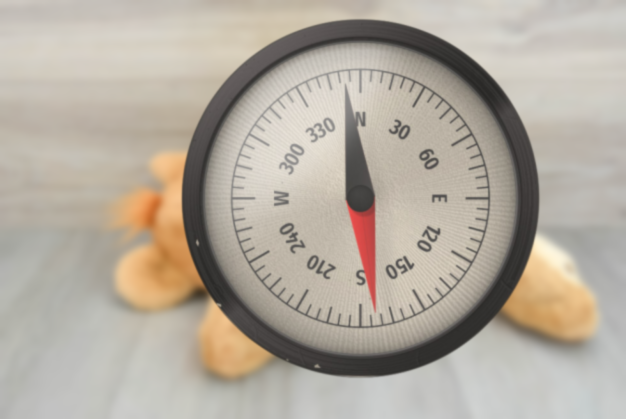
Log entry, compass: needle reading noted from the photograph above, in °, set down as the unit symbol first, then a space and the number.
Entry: ° 172.5
